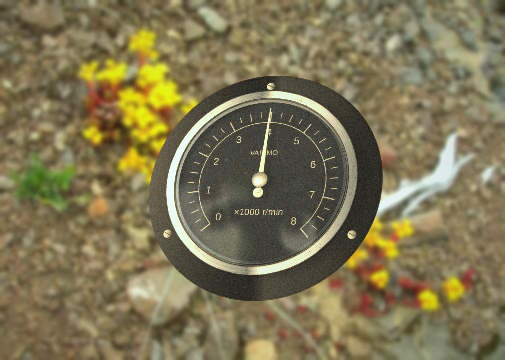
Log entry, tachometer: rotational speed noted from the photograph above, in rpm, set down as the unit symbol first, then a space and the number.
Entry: rpm 4000
